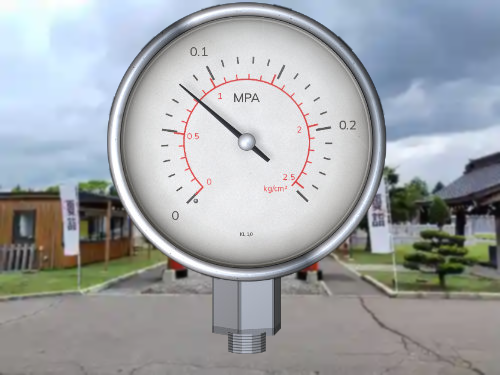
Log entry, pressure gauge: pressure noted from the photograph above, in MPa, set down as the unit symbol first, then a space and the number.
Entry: MPa 0.08
